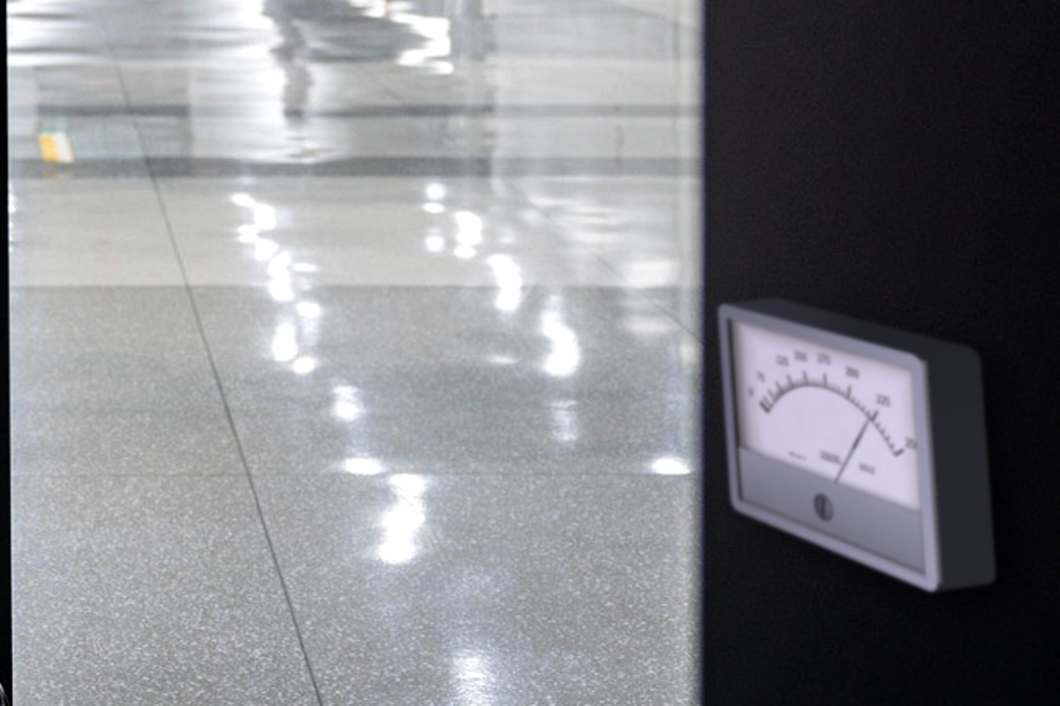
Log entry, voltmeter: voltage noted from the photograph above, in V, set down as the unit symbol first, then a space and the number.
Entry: V 225
